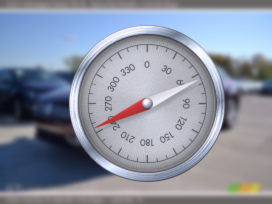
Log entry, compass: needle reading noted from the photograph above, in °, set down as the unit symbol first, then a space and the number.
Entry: ° 245
